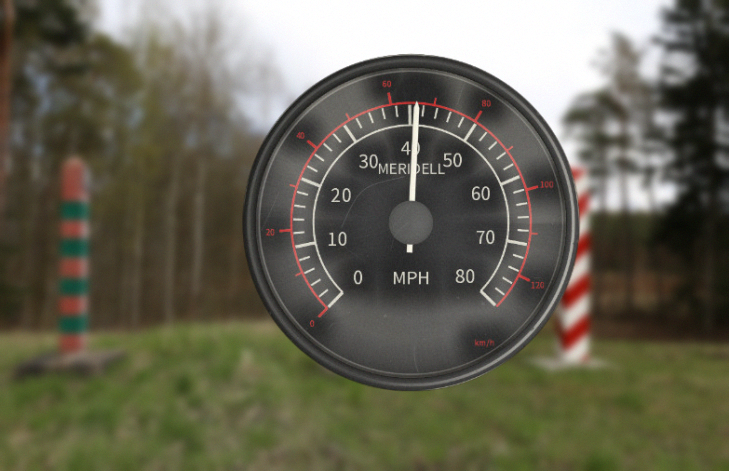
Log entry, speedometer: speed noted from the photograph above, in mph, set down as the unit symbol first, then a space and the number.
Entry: mph 41
